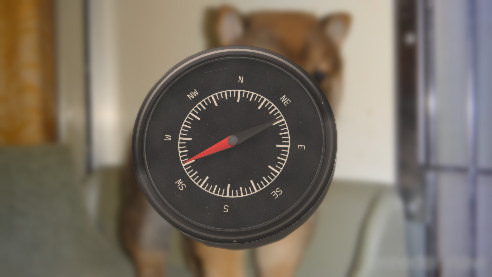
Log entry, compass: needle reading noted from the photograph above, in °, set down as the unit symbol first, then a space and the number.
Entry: ° 240
